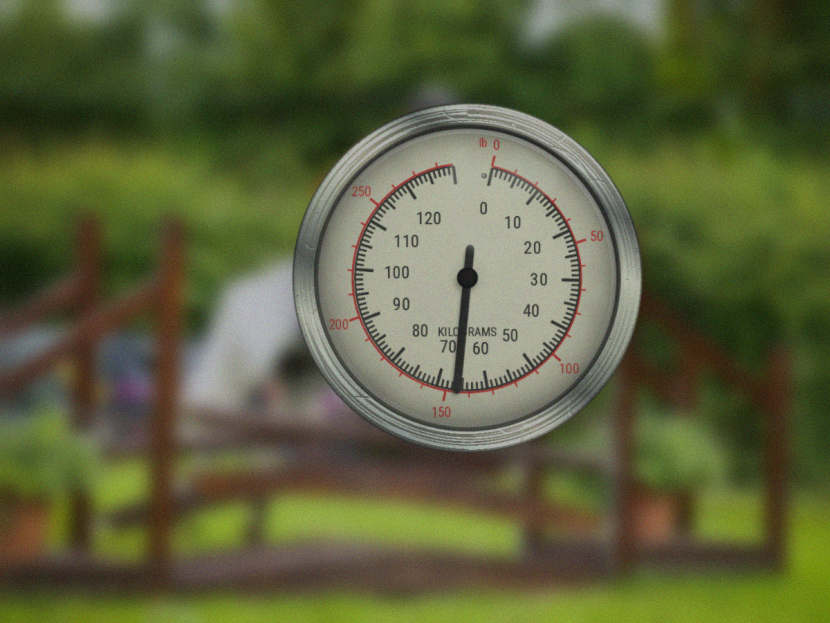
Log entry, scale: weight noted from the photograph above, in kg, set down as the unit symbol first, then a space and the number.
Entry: kg 66
